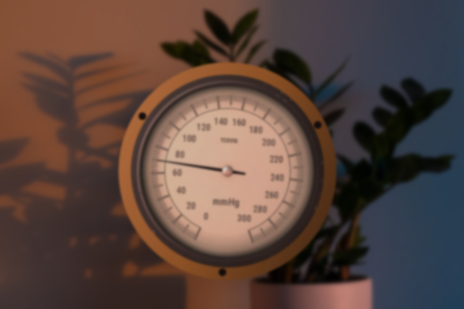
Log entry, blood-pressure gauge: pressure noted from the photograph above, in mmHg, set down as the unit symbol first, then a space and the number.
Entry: mmHg 70
